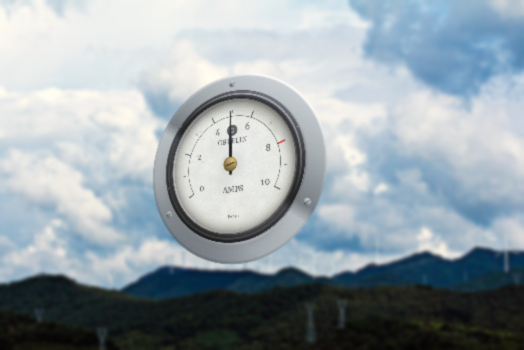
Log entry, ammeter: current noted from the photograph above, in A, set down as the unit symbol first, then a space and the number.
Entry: A 5
